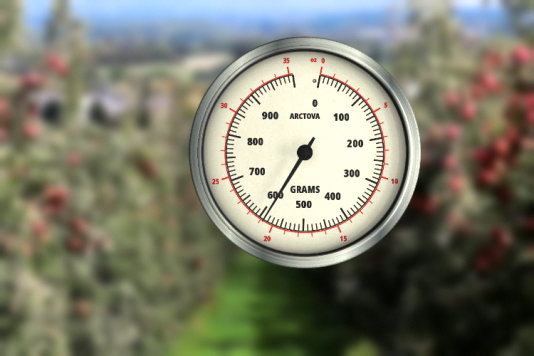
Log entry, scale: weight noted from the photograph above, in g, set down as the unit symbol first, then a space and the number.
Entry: g 590
